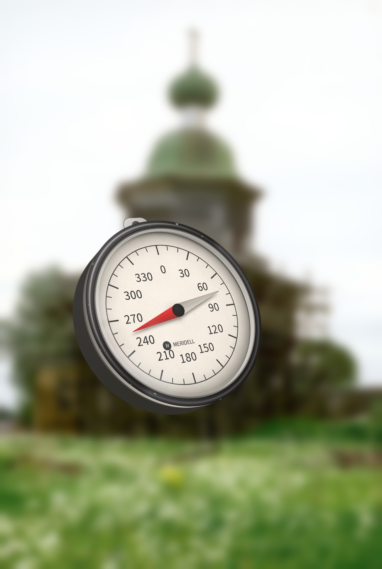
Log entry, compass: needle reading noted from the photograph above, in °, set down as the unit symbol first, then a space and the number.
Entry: ° 255
